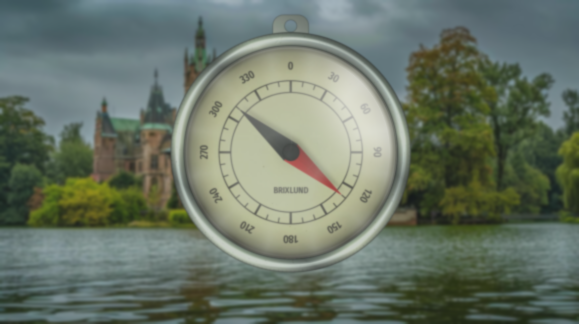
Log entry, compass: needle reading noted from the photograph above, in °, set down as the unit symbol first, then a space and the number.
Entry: ° 130
